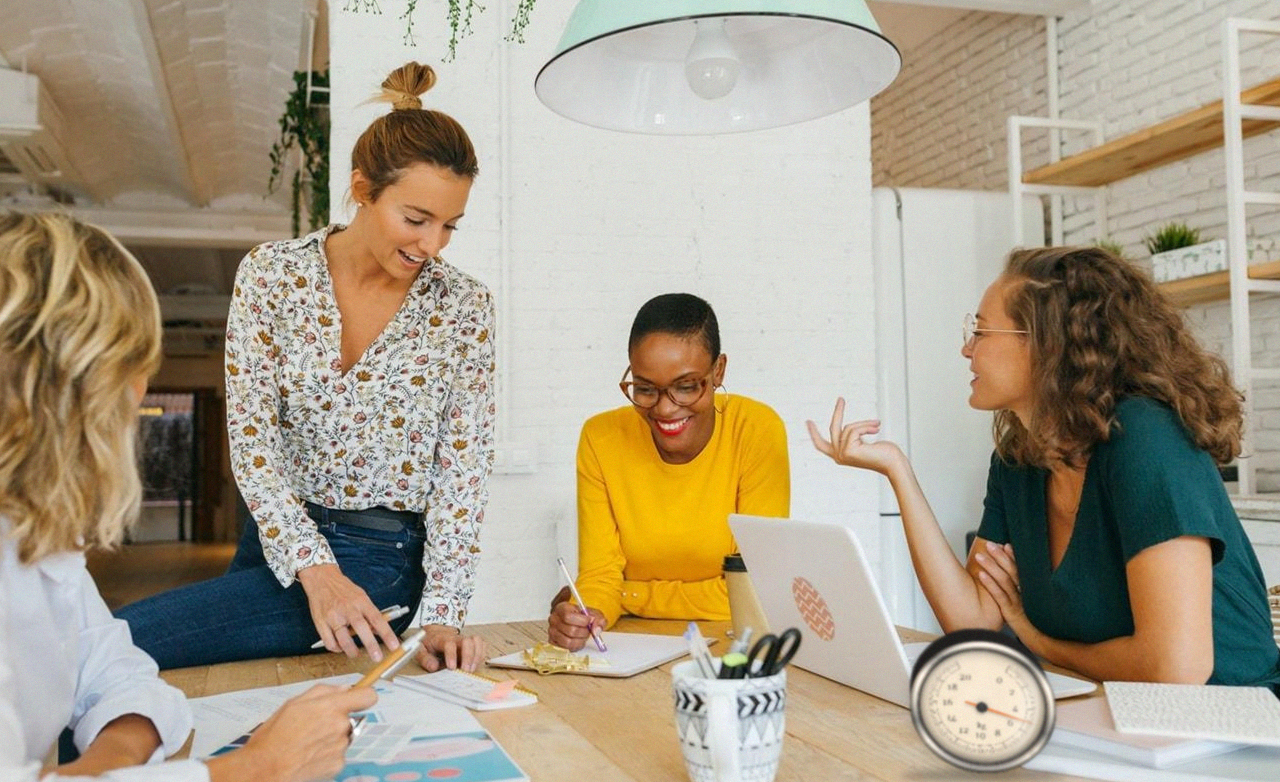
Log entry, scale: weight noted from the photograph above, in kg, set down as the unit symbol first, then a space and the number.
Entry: kg 5
